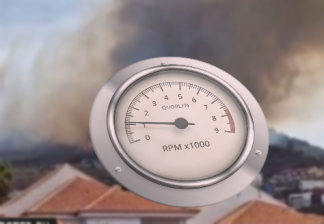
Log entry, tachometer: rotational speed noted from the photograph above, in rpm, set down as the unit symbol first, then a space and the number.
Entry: rpm 1000
